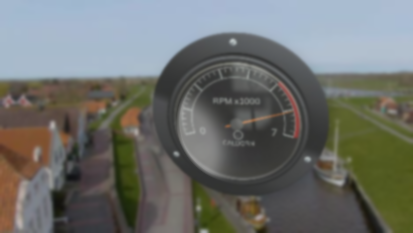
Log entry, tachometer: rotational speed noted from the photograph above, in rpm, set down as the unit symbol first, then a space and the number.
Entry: rpm 6000
